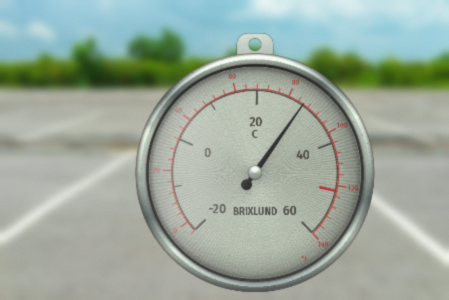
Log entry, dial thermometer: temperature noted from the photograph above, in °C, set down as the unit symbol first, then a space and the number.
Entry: °C 30
